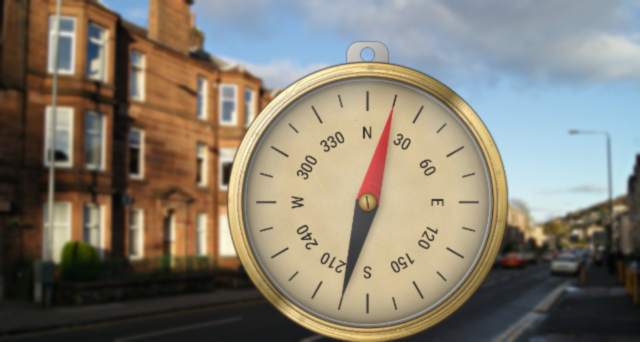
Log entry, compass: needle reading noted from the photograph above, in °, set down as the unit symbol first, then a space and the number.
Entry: ° 15
